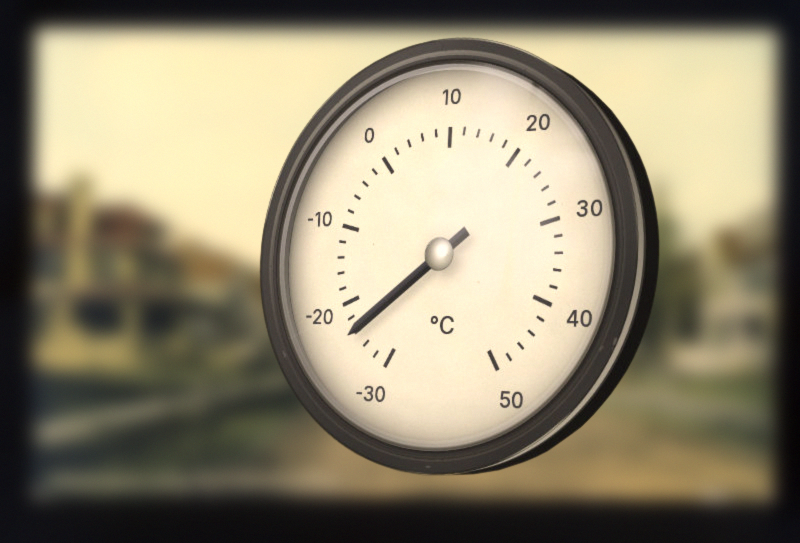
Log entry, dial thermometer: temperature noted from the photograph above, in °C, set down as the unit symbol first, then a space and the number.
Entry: °C -24
